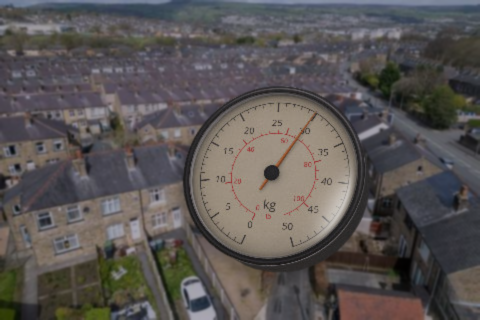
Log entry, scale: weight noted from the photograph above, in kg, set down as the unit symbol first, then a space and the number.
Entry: kg 30
